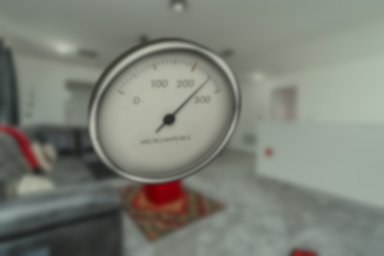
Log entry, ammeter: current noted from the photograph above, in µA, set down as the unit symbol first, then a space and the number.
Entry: µA 250
